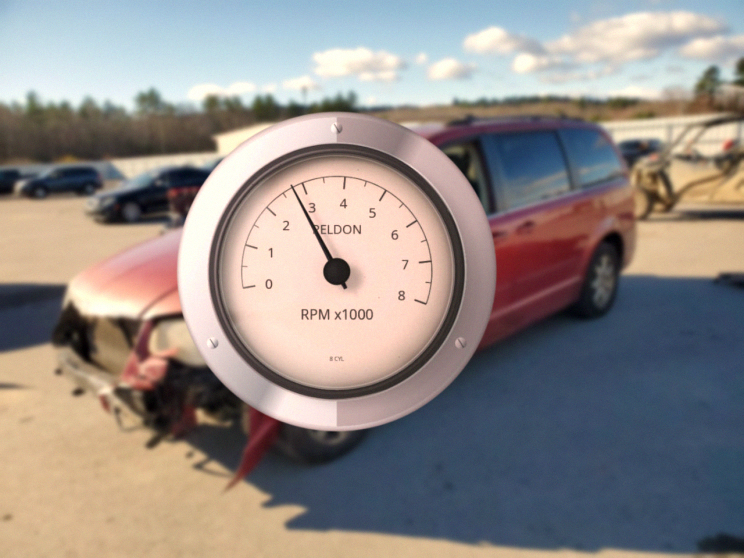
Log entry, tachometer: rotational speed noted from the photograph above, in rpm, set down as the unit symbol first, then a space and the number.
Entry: rpm 2750
